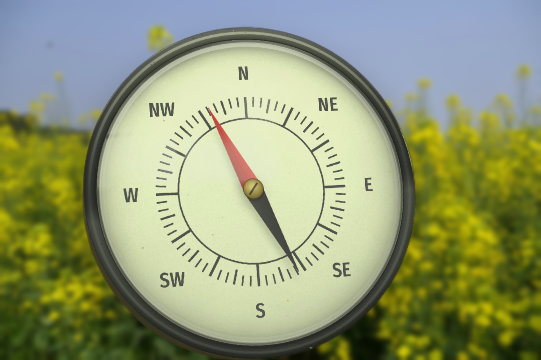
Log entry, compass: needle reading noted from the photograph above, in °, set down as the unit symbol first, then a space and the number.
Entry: ° 335
